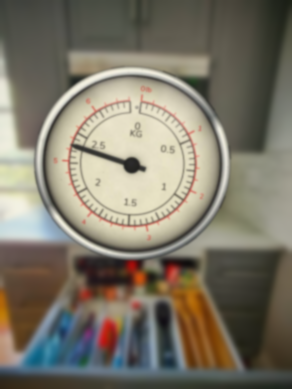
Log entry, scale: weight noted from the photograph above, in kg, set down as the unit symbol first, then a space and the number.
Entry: kg 2.4
